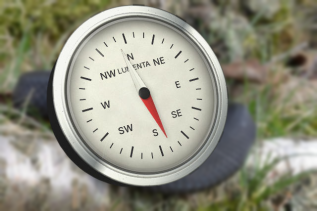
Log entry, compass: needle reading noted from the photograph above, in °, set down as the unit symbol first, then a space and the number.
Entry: ° 170
